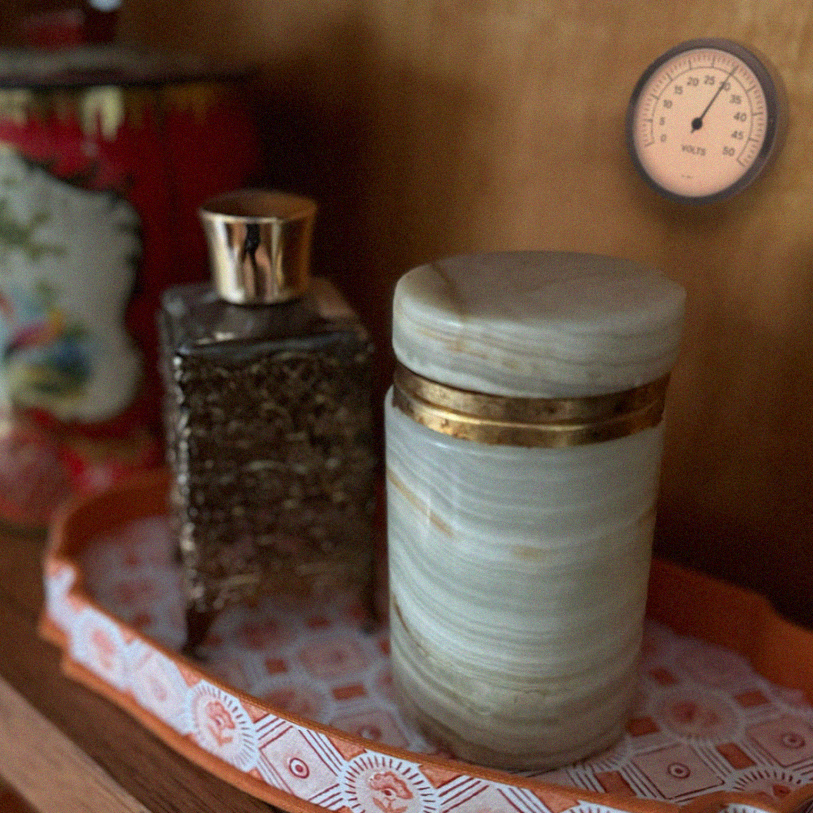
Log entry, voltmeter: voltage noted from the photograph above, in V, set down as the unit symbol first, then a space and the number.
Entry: V 30
